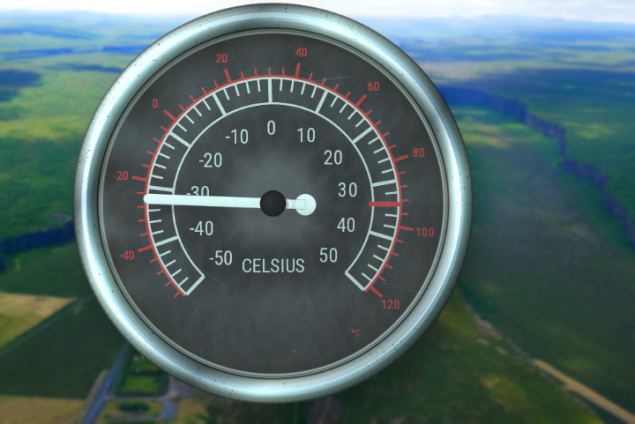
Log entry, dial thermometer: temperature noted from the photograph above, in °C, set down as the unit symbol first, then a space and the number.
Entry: °C -32
